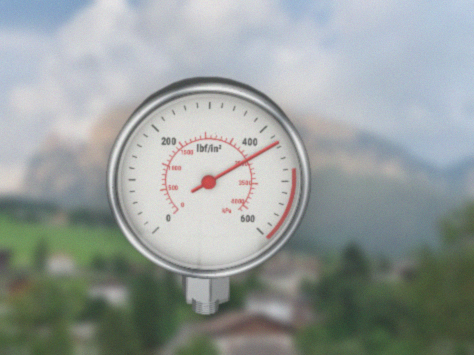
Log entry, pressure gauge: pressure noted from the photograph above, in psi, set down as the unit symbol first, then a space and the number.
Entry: psi 430
